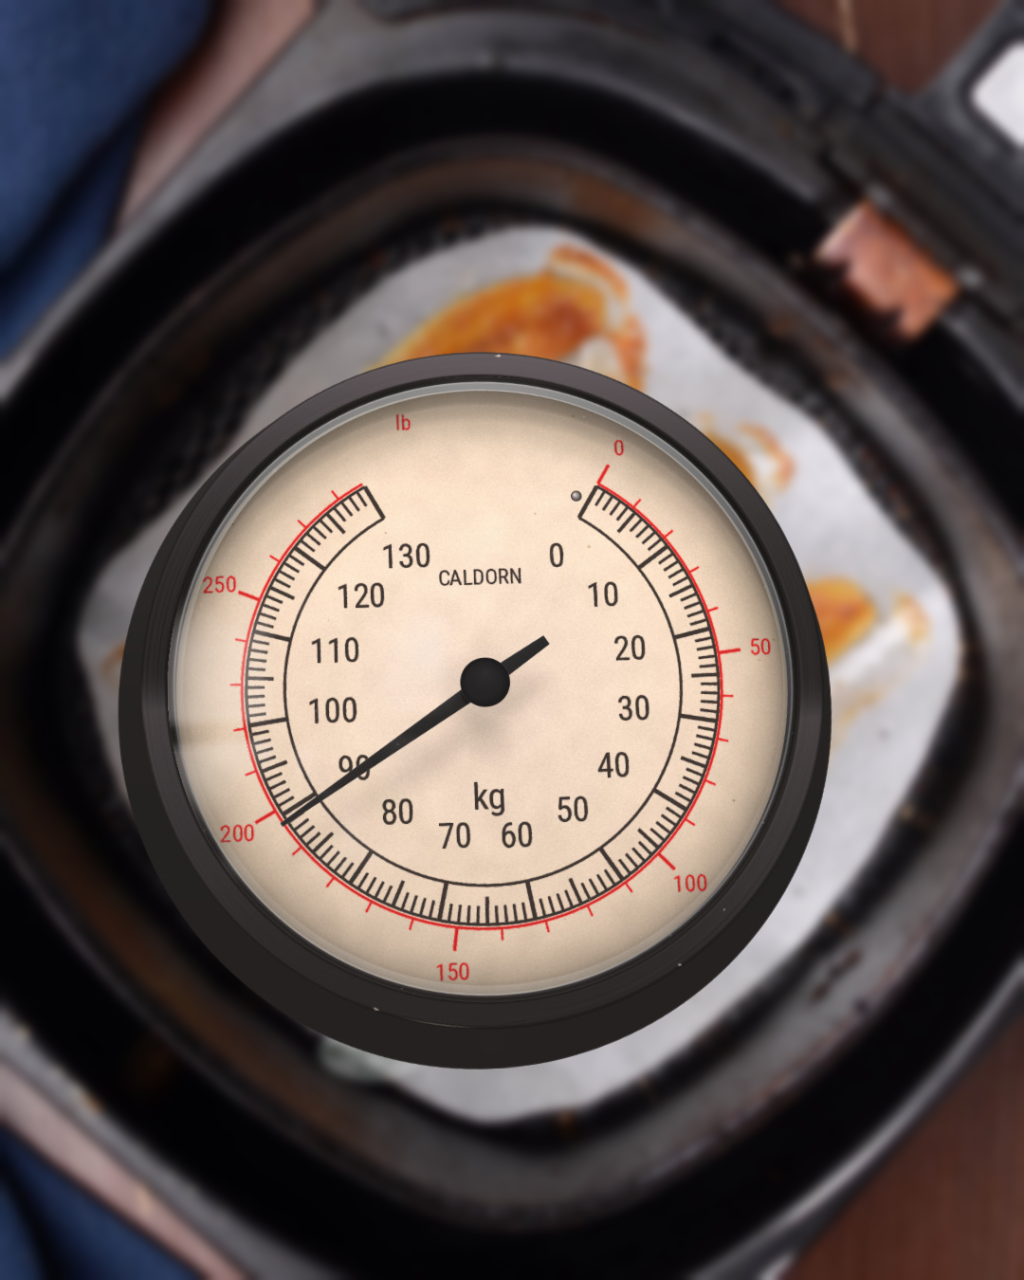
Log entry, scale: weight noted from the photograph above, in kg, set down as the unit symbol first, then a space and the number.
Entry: kg 89
